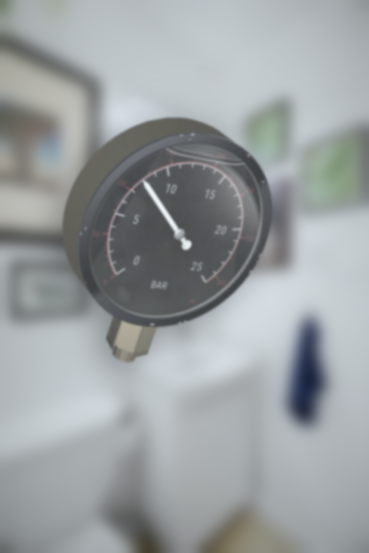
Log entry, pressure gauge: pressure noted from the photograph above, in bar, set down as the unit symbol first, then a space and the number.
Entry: bar 8
